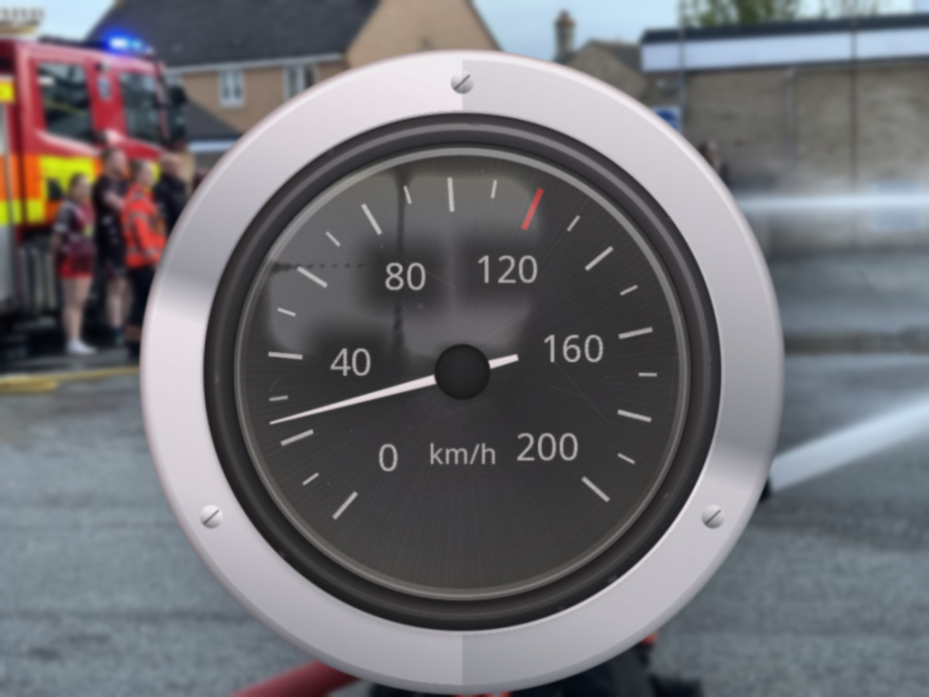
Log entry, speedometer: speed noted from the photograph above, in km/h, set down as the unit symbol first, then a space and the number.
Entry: km/h 25
